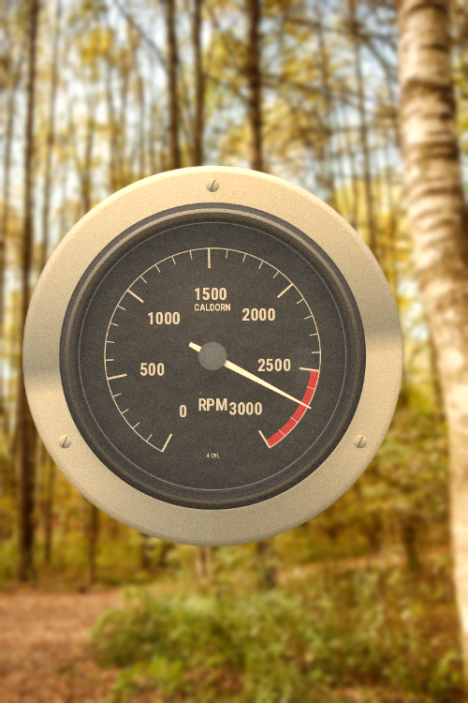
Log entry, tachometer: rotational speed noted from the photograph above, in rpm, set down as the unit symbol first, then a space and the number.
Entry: rpm 2700
